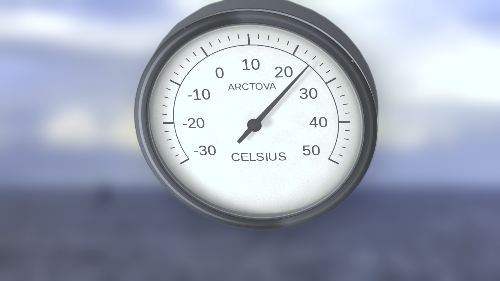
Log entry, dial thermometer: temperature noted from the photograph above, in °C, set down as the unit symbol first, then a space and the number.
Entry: °C 24
